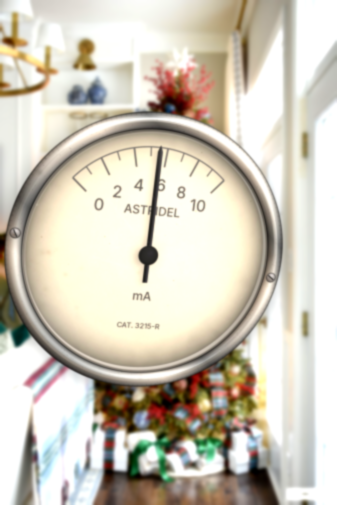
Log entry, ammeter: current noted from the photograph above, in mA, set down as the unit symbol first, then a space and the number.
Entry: mA 5.5
